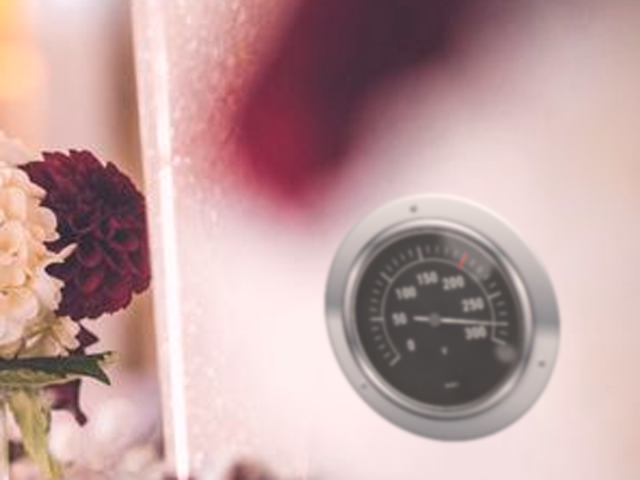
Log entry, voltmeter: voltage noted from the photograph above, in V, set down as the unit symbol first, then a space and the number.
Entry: V 280
